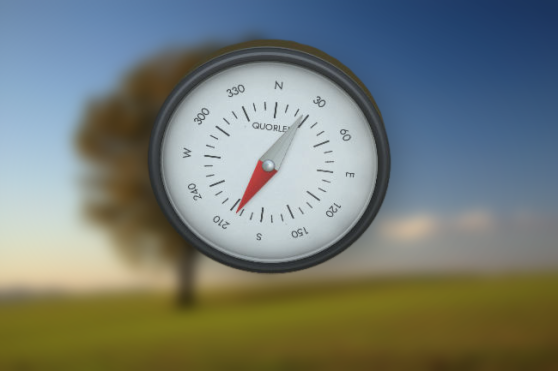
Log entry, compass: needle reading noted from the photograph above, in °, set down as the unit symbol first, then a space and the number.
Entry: ° 205
